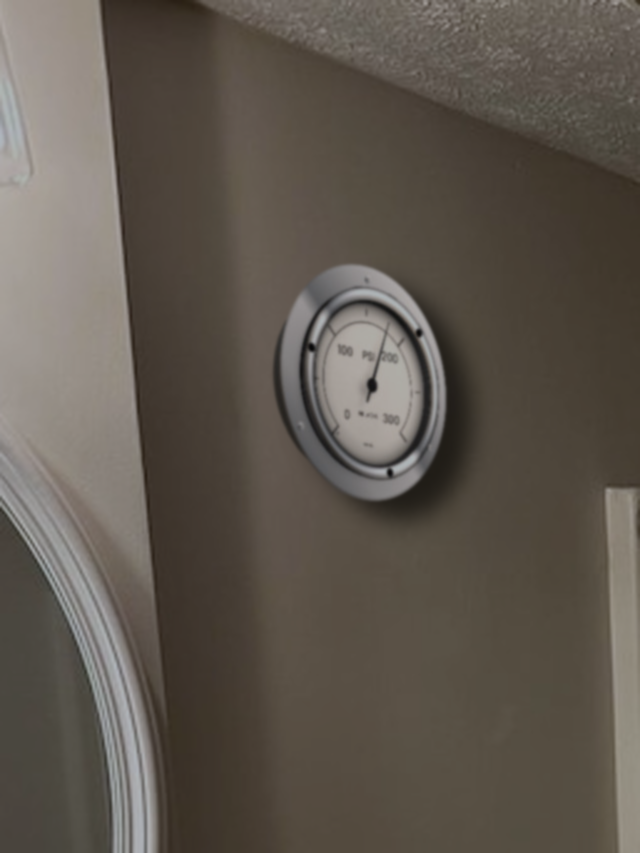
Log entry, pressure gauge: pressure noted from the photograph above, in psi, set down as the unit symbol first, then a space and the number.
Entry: psi 175
